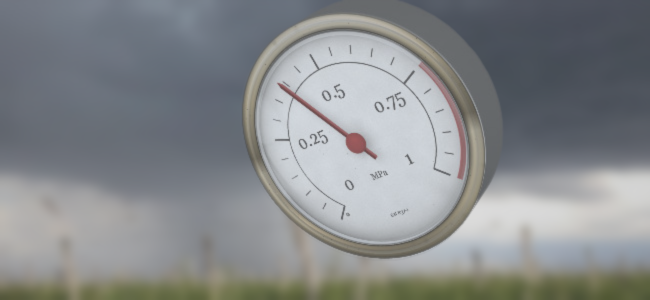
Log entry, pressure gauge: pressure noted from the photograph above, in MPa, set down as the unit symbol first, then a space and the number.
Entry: MPa 0.4
